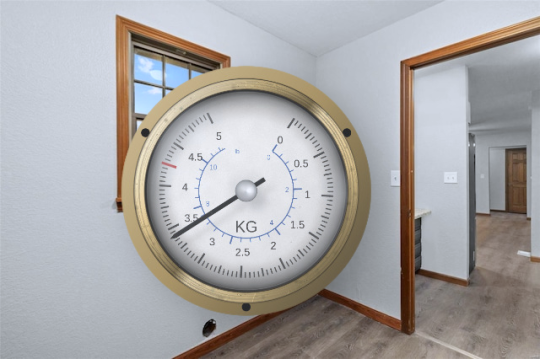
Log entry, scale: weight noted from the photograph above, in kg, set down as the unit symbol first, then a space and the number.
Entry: kg 3.4
